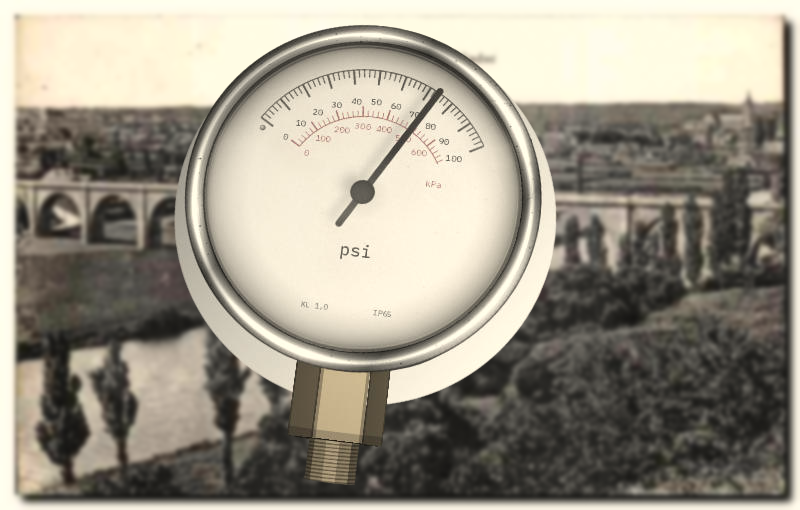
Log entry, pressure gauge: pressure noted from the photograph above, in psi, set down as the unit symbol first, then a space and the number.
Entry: psi 74
